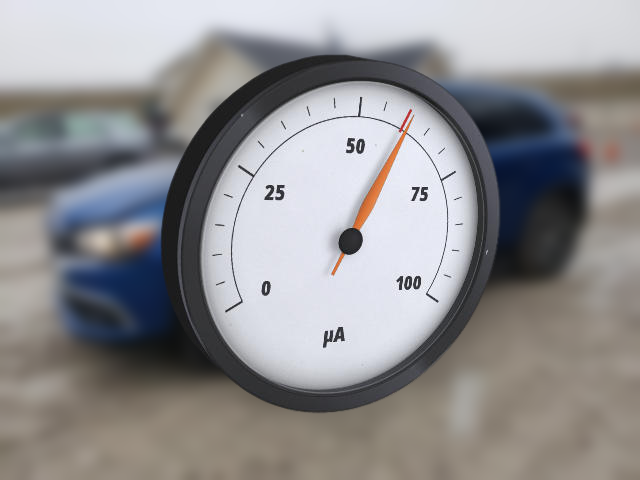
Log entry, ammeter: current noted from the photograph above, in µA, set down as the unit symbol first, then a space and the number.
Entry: µA 60
